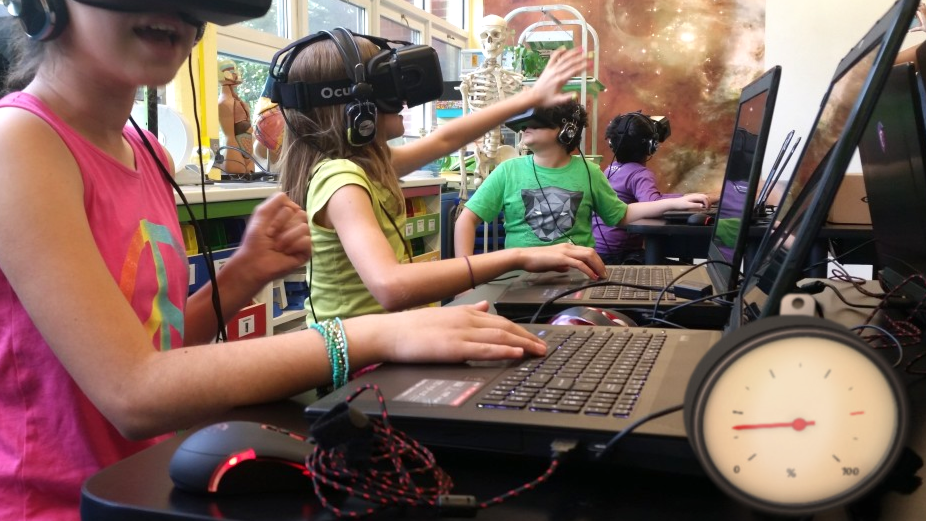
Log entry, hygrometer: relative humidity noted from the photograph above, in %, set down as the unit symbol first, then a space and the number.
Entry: % 15
